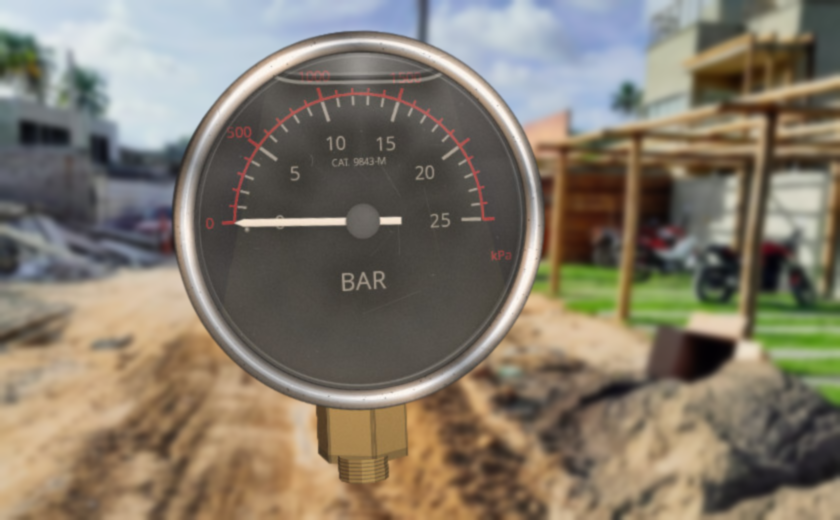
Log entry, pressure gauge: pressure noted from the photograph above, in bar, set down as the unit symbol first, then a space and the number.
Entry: bar 0
